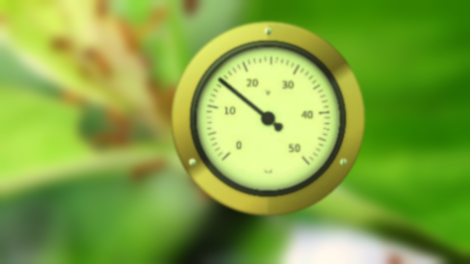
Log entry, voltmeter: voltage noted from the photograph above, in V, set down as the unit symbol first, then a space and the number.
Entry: V 15
